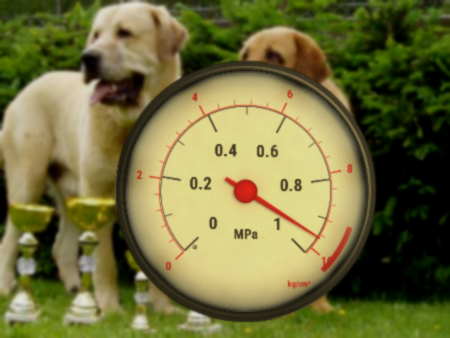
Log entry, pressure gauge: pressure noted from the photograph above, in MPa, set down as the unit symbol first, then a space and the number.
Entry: MPa 0.95
